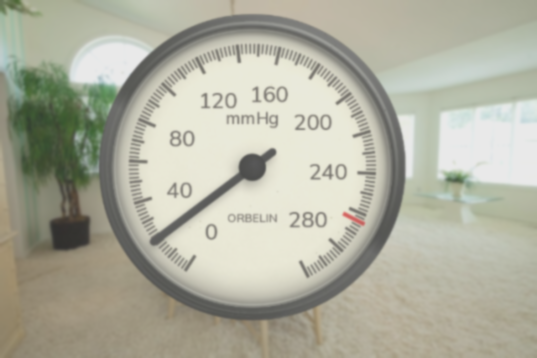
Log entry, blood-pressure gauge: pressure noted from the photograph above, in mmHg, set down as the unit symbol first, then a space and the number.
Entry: mmHg 20
